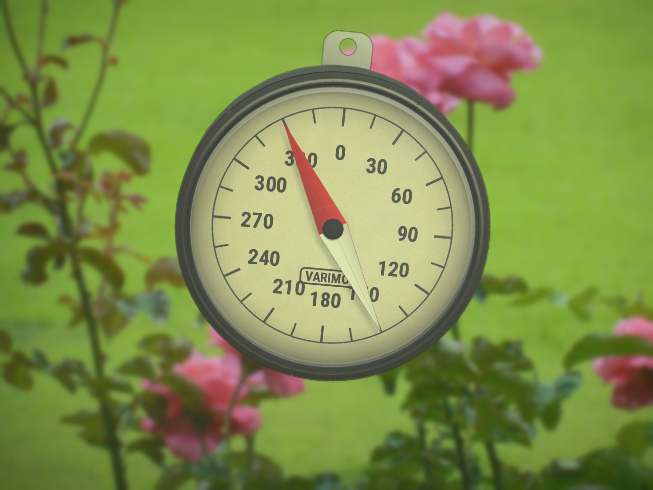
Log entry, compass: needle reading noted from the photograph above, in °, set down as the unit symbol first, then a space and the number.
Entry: ° 330
